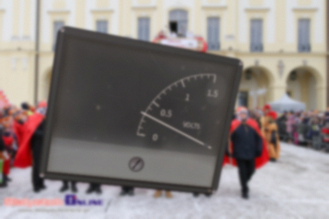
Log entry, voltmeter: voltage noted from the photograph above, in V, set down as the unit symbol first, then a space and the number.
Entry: V 0.3
